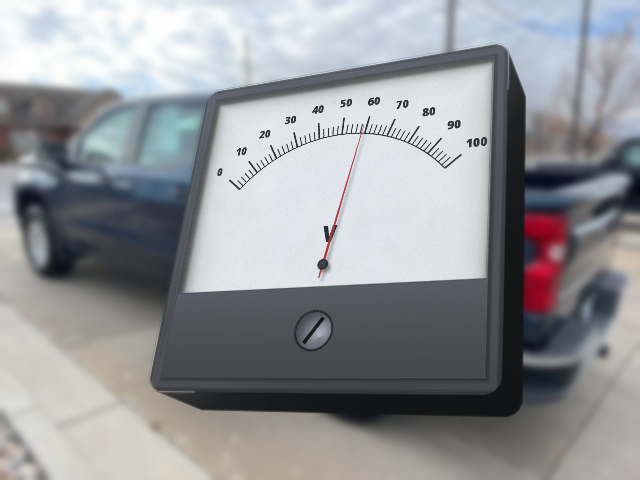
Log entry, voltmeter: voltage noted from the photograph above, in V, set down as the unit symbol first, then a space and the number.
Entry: V 60
